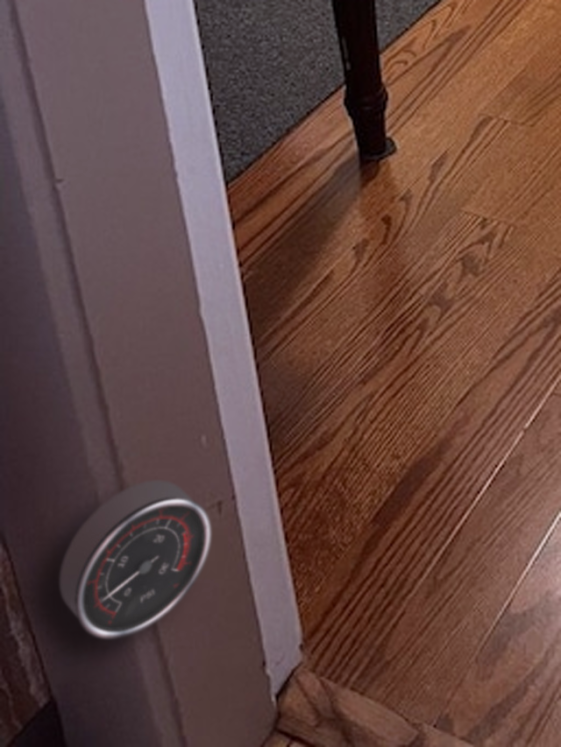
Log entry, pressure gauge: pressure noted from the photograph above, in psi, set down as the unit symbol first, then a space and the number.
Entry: psi 4
